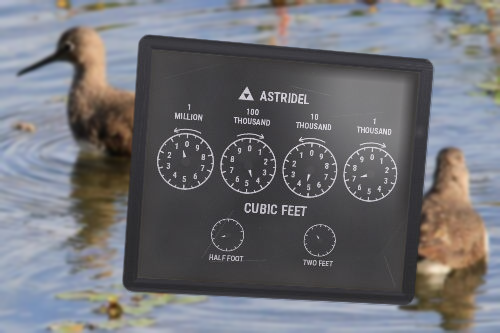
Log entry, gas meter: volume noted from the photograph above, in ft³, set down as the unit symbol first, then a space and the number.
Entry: ft³ 44700
